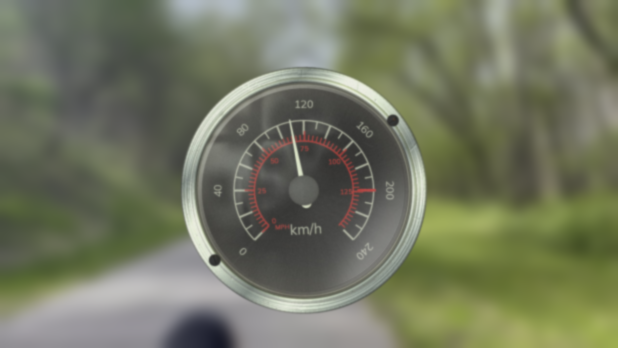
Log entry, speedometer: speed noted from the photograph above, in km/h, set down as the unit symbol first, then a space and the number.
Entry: km/h 110
